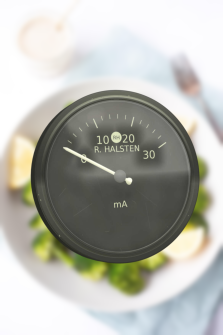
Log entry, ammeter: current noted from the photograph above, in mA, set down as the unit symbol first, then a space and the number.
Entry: mA 0
